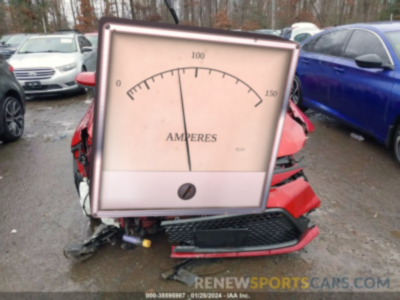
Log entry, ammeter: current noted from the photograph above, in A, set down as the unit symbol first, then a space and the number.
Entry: A 85
